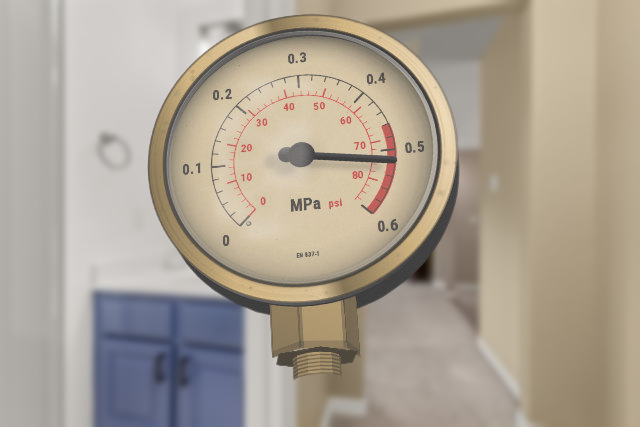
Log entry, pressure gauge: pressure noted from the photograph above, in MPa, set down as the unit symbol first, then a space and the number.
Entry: MPa 0.52
